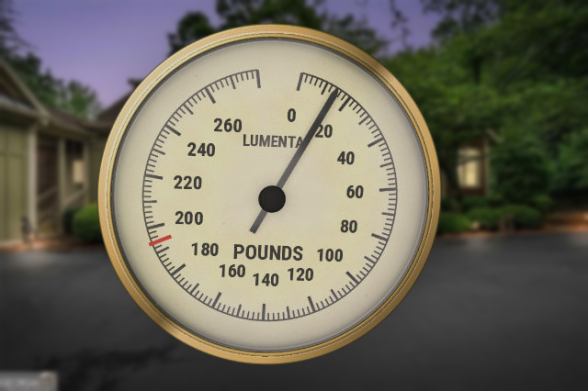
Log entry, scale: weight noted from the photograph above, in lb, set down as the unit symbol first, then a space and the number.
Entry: lb 14
